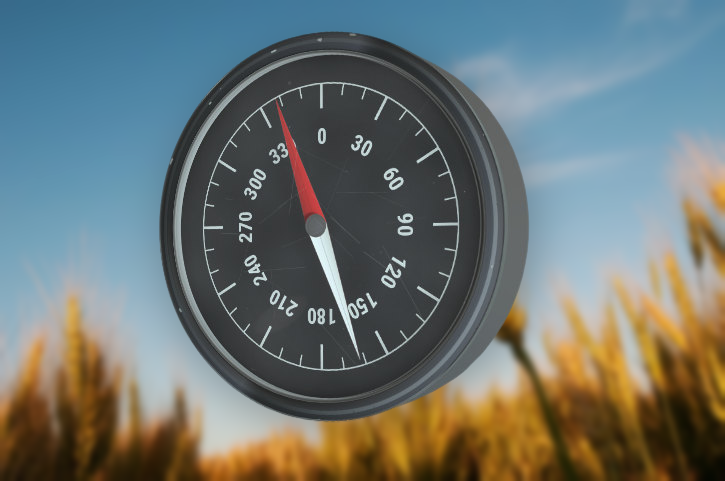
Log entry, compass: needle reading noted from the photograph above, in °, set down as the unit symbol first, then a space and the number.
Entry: ° 340
